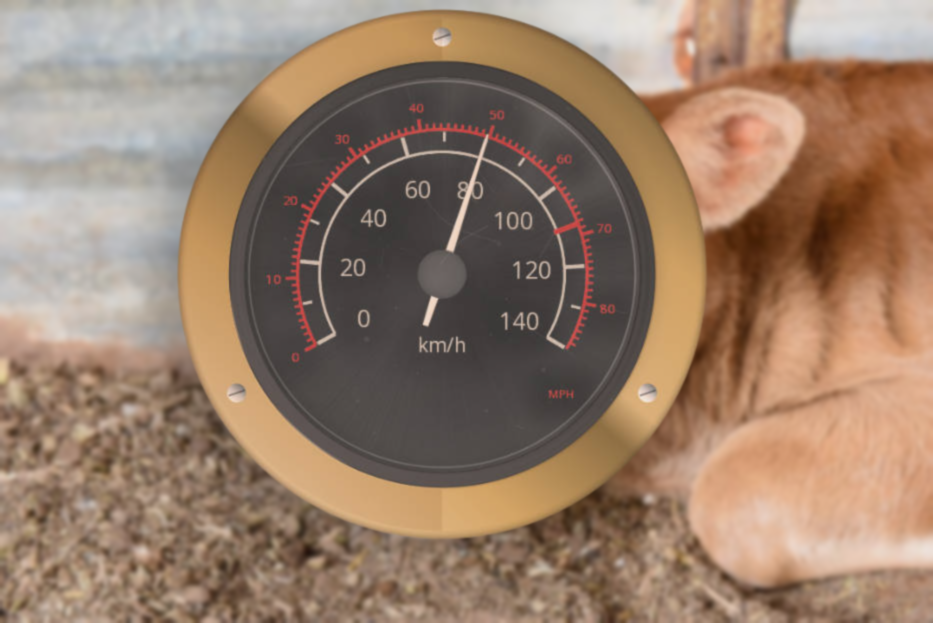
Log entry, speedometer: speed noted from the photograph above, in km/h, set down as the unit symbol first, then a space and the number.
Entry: km/h 80
